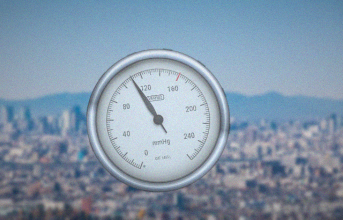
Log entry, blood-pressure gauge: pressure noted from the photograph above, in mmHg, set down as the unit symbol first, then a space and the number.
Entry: mmHg 110
